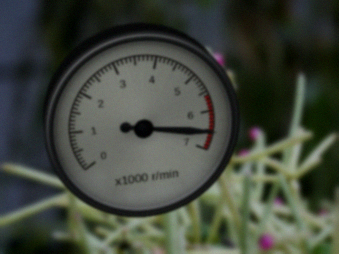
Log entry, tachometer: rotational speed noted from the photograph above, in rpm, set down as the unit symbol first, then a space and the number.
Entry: rpm 6500
